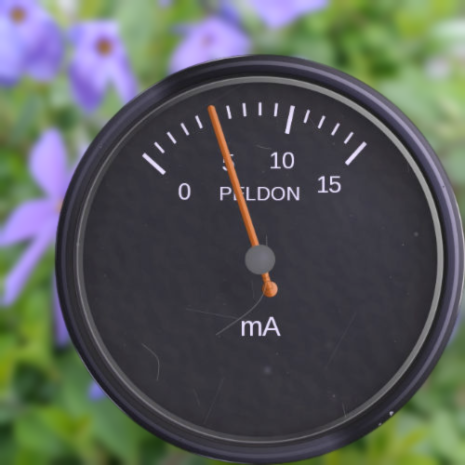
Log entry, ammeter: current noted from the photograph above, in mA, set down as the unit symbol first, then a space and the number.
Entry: mA 5
